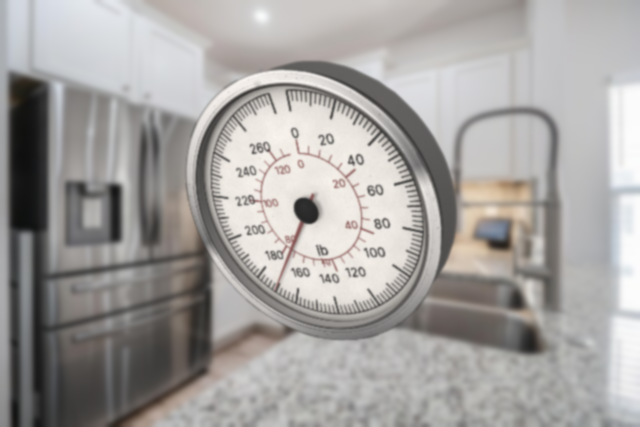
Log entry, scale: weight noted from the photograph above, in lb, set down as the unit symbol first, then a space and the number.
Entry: lb 170
